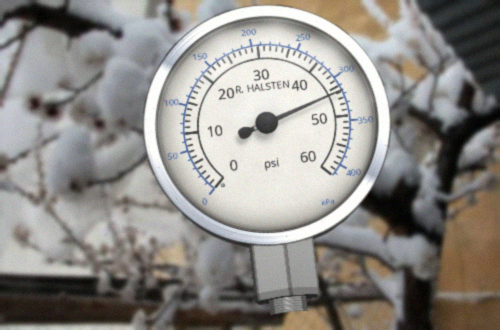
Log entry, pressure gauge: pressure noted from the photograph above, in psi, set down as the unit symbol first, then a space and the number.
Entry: psi 46
